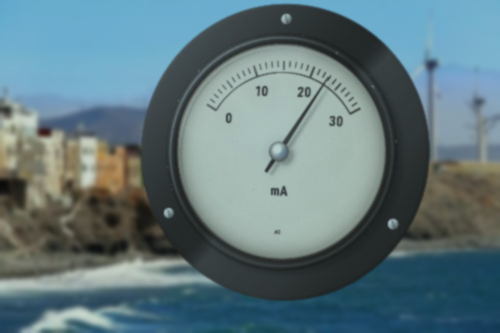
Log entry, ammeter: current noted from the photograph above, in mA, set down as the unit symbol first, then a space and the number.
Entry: mA 23
